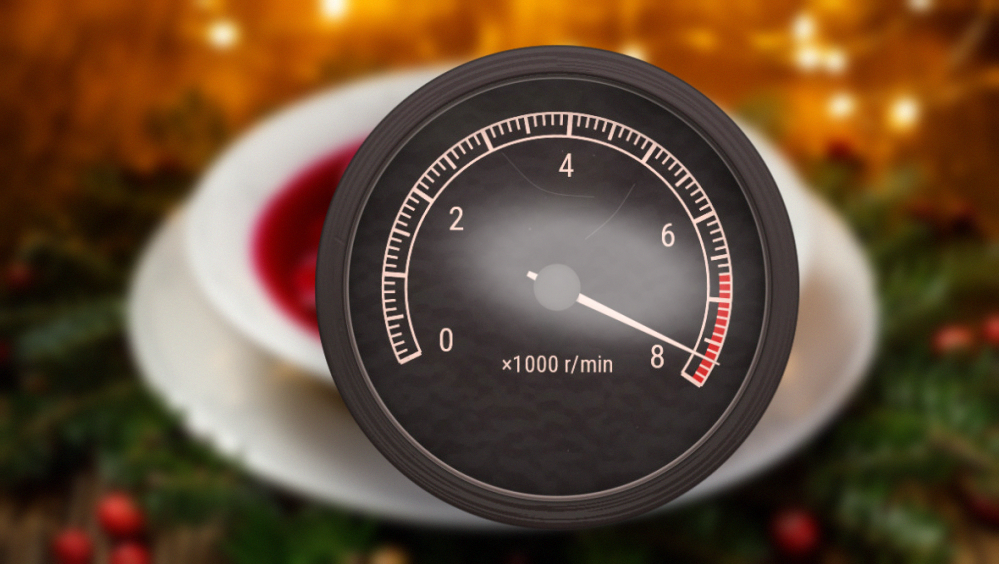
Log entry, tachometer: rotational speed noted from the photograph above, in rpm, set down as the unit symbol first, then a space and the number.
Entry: rpm 7700
